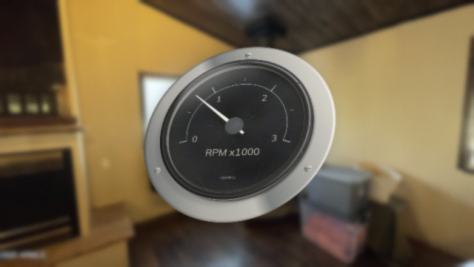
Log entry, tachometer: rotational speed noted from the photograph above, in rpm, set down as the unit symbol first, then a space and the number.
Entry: rpm 750
